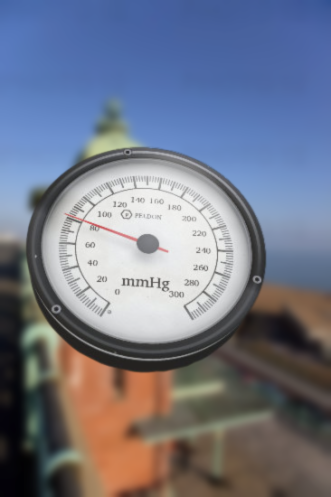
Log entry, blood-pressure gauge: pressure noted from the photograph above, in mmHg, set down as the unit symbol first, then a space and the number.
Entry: mmHg 80
